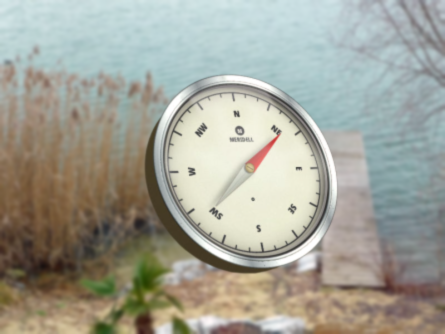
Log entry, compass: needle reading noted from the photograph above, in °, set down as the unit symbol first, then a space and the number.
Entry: ° 50
